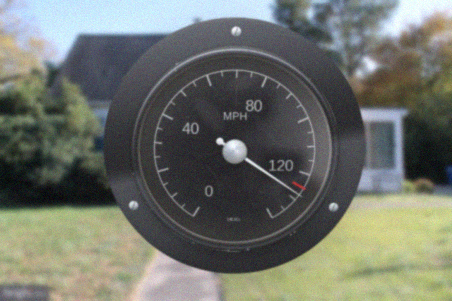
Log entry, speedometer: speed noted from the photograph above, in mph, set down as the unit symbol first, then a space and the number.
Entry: mph 127.5
